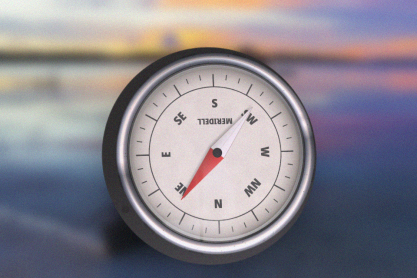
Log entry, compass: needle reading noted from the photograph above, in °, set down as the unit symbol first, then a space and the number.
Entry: ° 40
